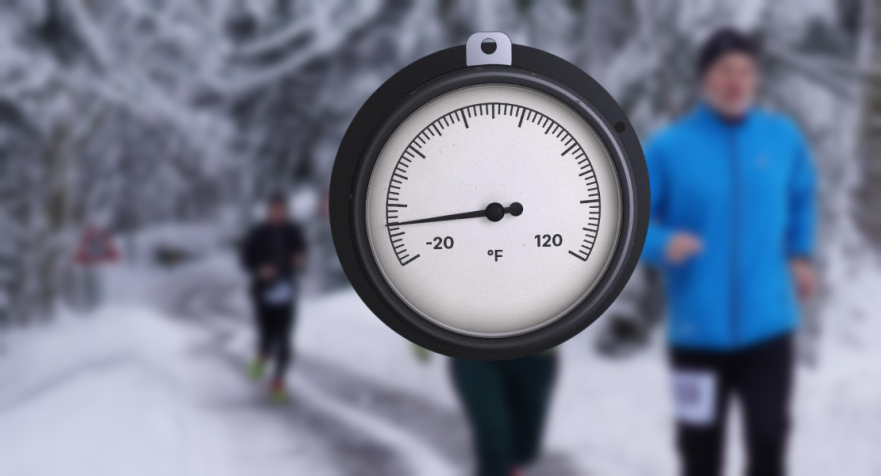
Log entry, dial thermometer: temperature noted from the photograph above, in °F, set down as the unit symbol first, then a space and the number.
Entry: °F -6
